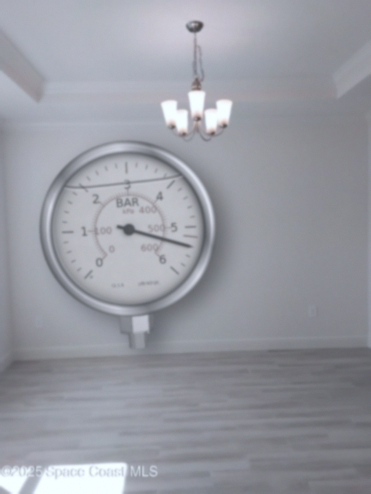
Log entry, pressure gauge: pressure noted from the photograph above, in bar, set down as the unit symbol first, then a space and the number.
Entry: bar 5.4
